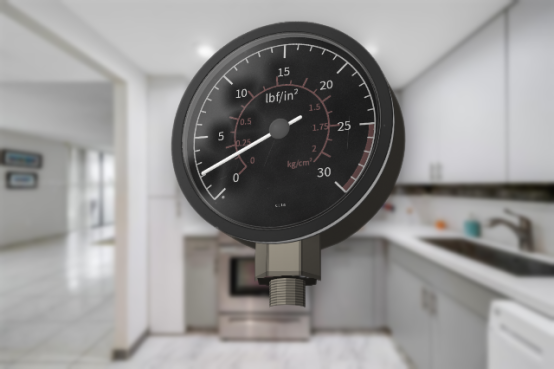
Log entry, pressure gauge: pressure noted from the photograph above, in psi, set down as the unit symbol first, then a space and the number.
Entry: psi 2
